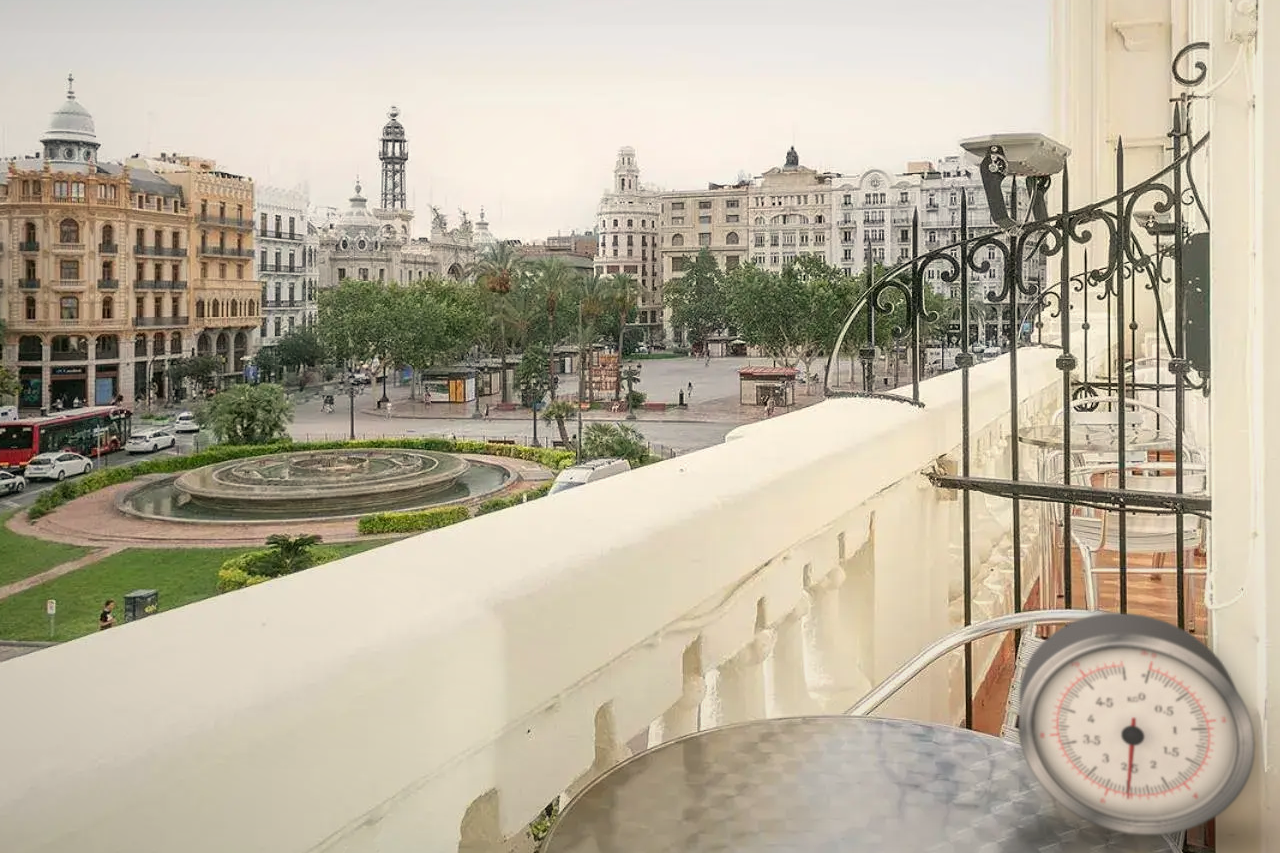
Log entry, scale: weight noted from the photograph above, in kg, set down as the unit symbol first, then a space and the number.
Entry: kg 2.5
